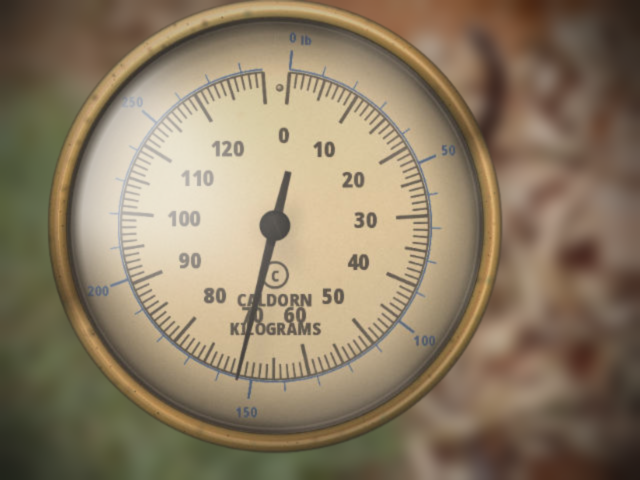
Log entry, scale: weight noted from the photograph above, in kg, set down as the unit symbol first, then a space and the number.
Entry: kg 70
